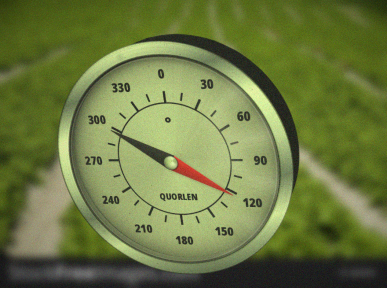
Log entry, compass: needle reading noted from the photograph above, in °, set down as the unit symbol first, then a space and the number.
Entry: ° 120
